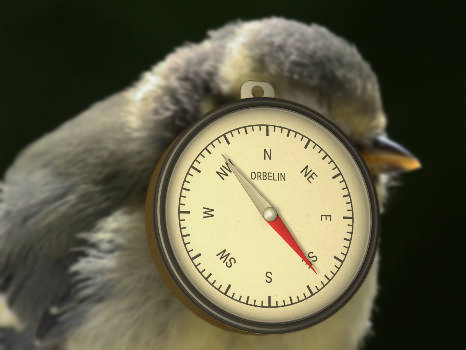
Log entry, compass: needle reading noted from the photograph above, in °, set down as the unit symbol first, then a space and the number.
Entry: ° 140
